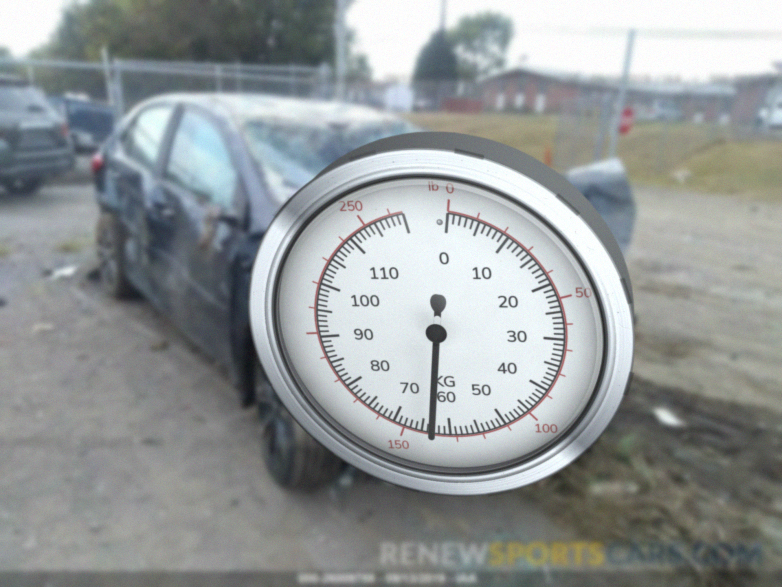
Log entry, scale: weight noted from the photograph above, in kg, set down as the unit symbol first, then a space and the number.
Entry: kg 63
